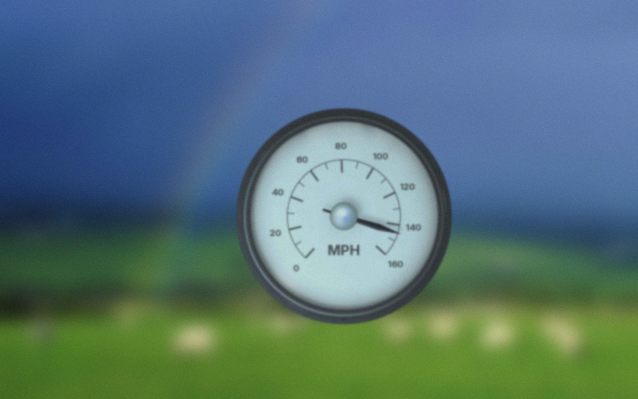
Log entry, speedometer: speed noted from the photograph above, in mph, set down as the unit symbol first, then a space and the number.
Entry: mph 145
